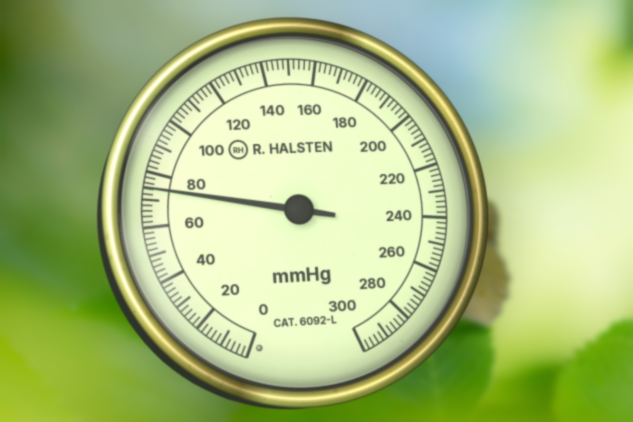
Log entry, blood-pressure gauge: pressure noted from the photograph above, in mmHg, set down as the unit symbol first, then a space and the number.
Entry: mmHg 74
